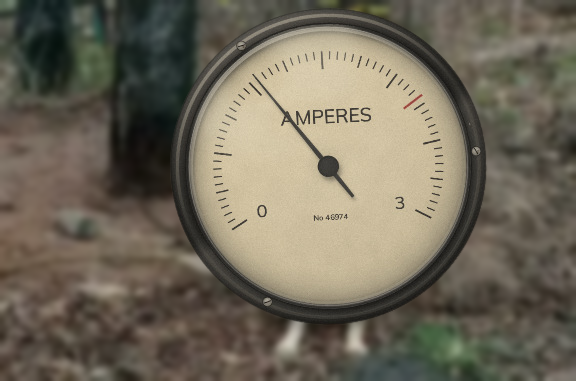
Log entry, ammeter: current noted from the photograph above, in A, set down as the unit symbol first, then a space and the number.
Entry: A 1.05
